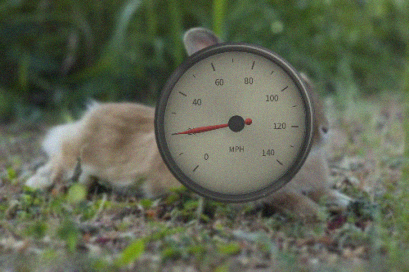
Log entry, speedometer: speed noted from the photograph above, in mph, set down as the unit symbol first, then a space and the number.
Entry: mph 20
